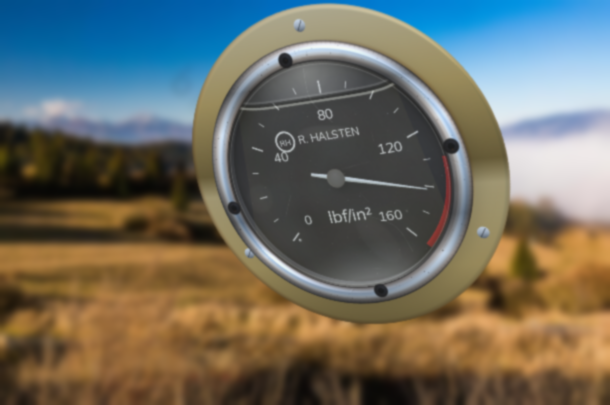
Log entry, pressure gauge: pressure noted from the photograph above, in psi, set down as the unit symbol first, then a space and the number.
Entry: psi 140
